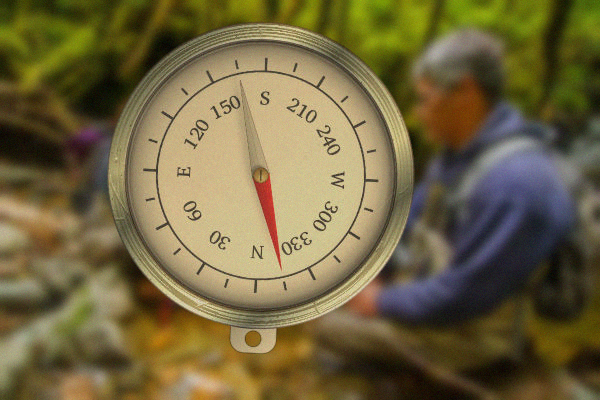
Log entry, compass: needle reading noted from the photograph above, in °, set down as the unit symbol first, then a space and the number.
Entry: ° 345
